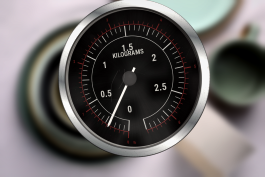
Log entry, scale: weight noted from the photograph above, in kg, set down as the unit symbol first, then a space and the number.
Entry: kg 0.2
